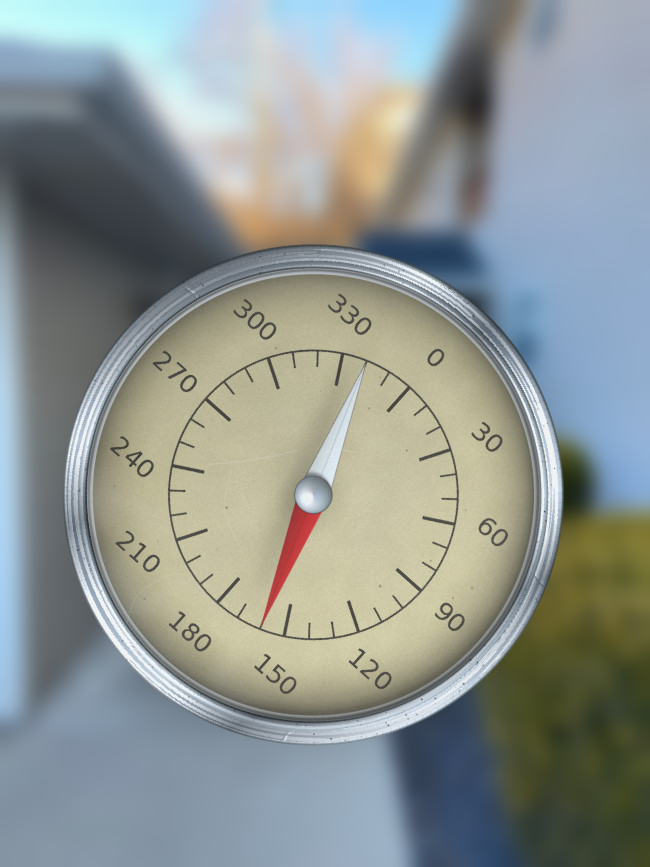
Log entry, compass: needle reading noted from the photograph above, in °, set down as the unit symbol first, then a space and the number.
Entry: ° 160
